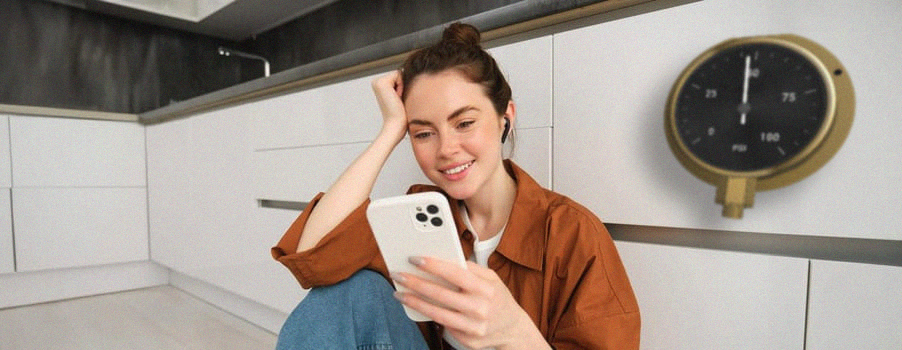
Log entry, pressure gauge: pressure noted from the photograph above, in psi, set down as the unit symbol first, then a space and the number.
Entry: psi 47.5
